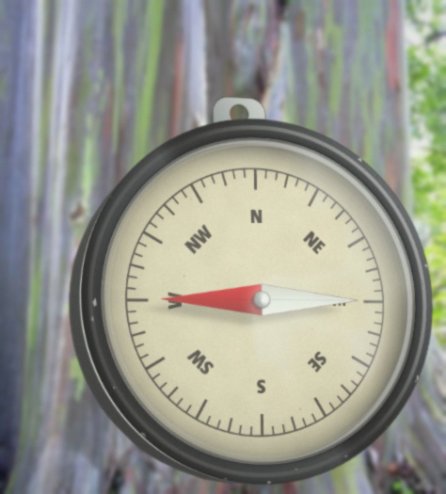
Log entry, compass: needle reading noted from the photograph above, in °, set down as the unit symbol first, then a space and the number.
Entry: ° 270
